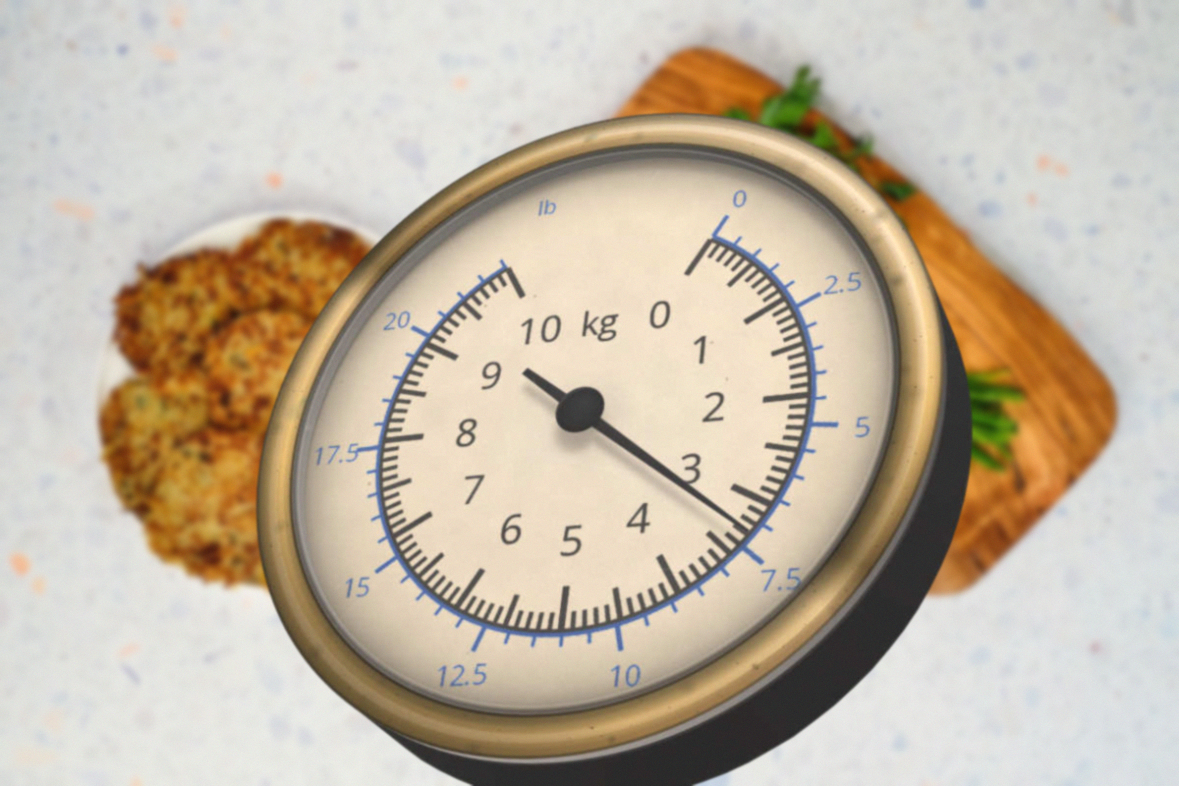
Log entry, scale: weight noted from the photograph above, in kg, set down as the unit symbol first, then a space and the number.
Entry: kg 3.3
